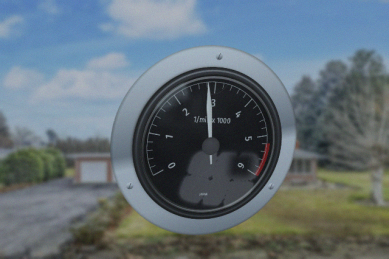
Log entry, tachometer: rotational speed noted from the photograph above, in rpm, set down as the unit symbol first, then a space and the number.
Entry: rpm 2800
